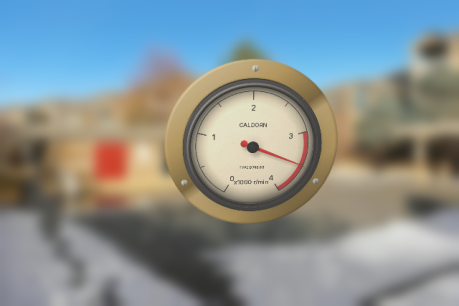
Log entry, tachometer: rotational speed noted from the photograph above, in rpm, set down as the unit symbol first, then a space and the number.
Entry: rpm 3500
